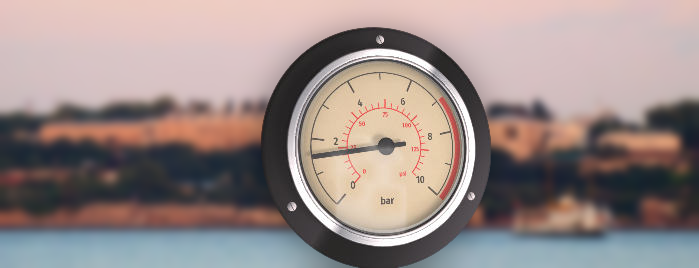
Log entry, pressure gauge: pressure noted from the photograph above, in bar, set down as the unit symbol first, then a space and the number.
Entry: bar 1.5
